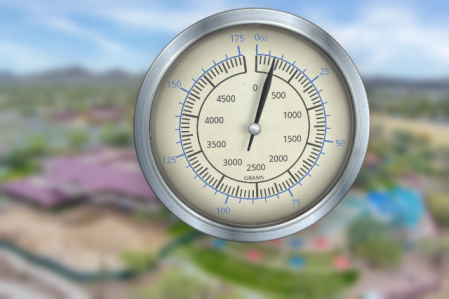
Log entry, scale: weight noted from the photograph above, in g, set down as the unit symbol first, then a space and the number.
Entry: g 200
